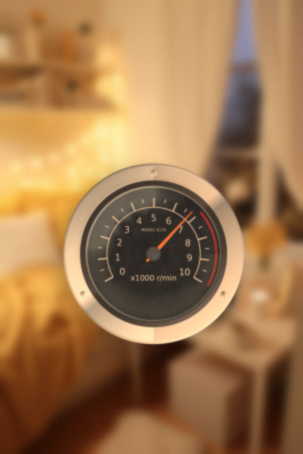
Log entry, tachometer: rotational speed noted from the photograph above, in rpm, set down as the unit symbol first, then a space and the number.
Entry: rpm 6750
